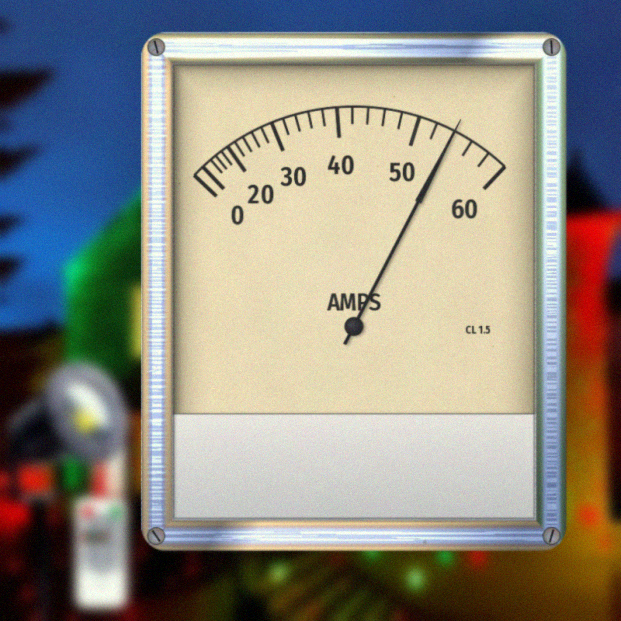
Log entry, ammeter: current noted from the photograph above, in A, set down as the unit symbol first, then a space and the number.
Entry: A 54
